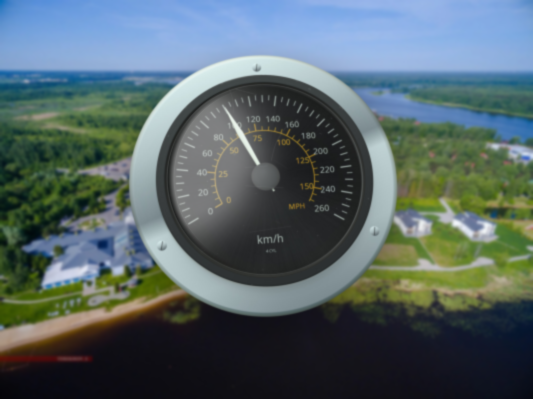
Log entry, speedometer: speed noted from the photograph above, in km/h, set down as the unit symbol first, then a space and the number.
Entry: km/h 100
